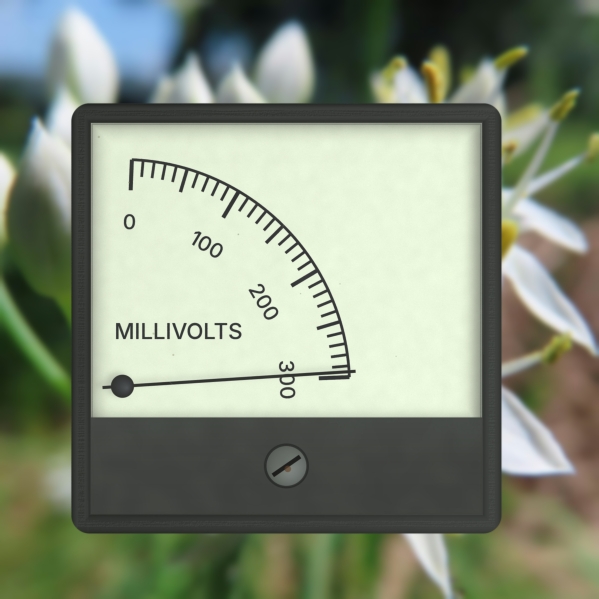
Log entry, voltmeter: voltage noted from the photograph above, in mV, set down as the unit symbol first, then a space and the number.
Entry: mV 295
